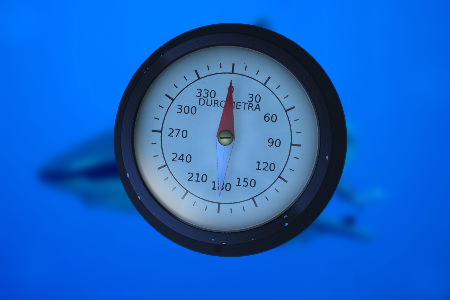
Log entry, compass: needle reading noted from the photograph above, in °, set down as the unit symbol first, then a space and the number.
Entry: ° 0
